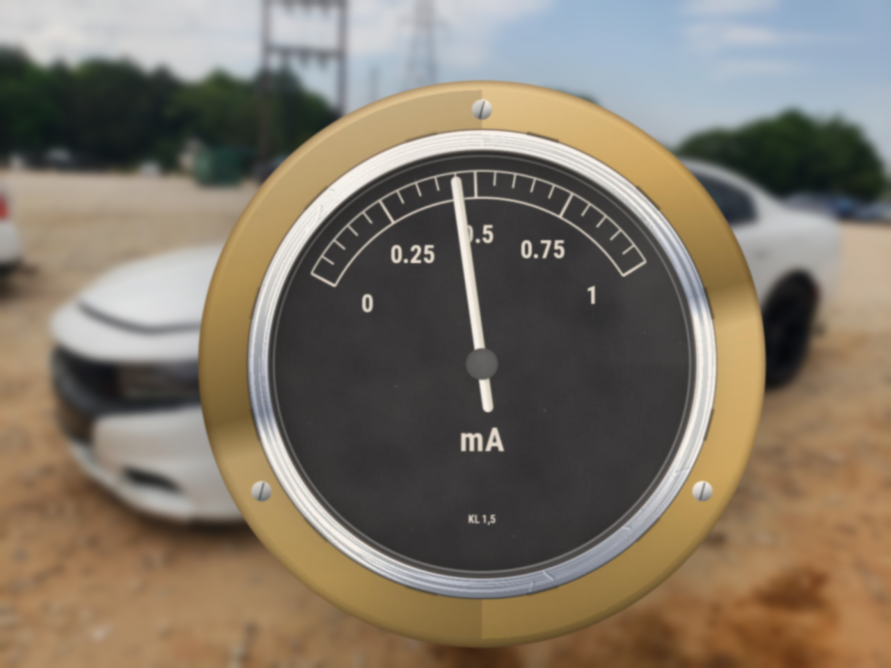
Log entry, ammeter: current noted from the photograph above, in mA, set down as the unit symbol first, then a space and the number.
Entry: mA 0.45
